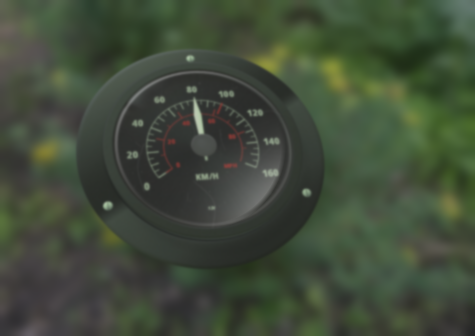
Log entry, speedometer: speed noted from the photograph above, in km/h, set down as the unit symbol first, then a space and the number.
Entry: km/h 80
